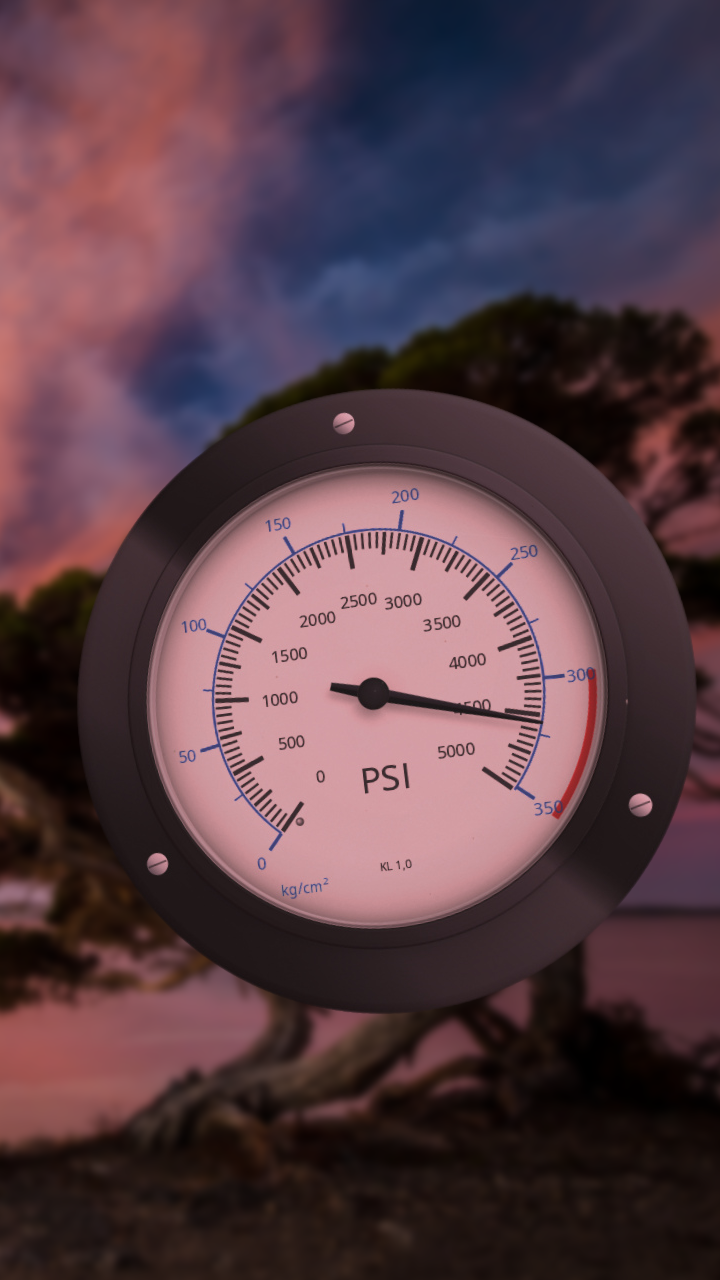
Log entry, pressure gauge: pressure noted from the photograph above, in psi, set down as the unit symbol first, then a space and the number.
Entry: psi 4550
